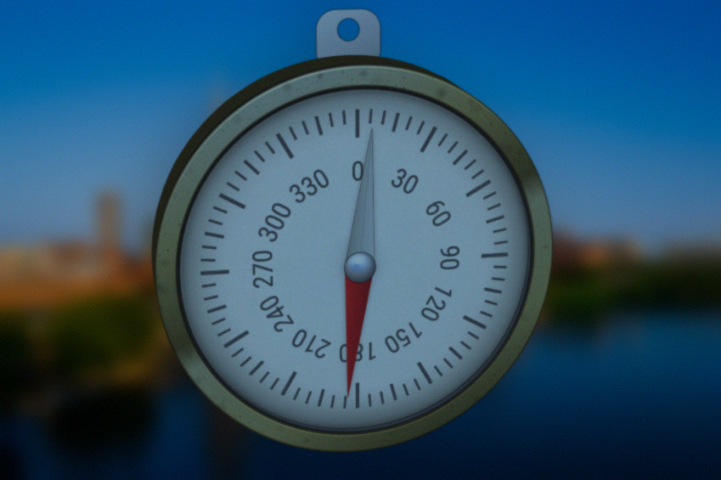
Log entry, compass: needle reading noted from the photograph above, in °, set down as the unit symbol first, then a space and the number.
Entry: ° 185
